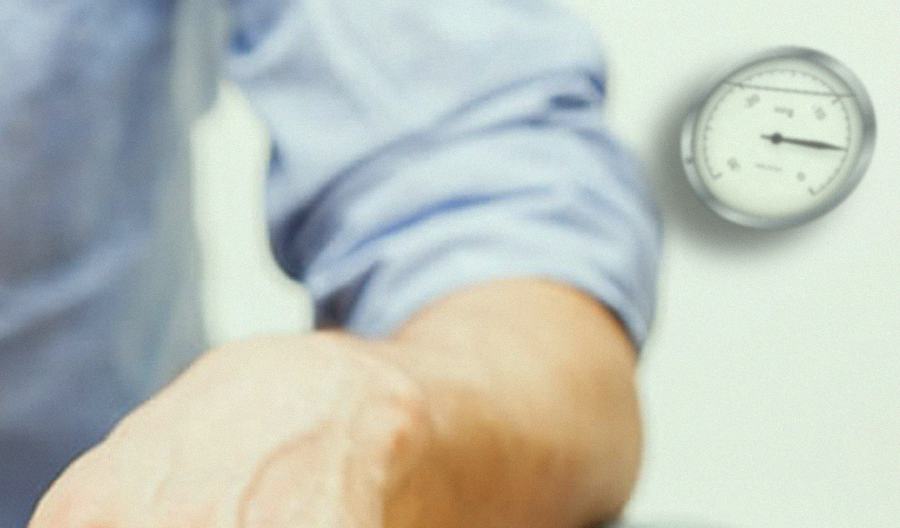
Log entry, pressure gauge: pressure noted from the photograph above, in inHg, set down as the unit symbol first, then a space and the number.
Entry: inHg -5
